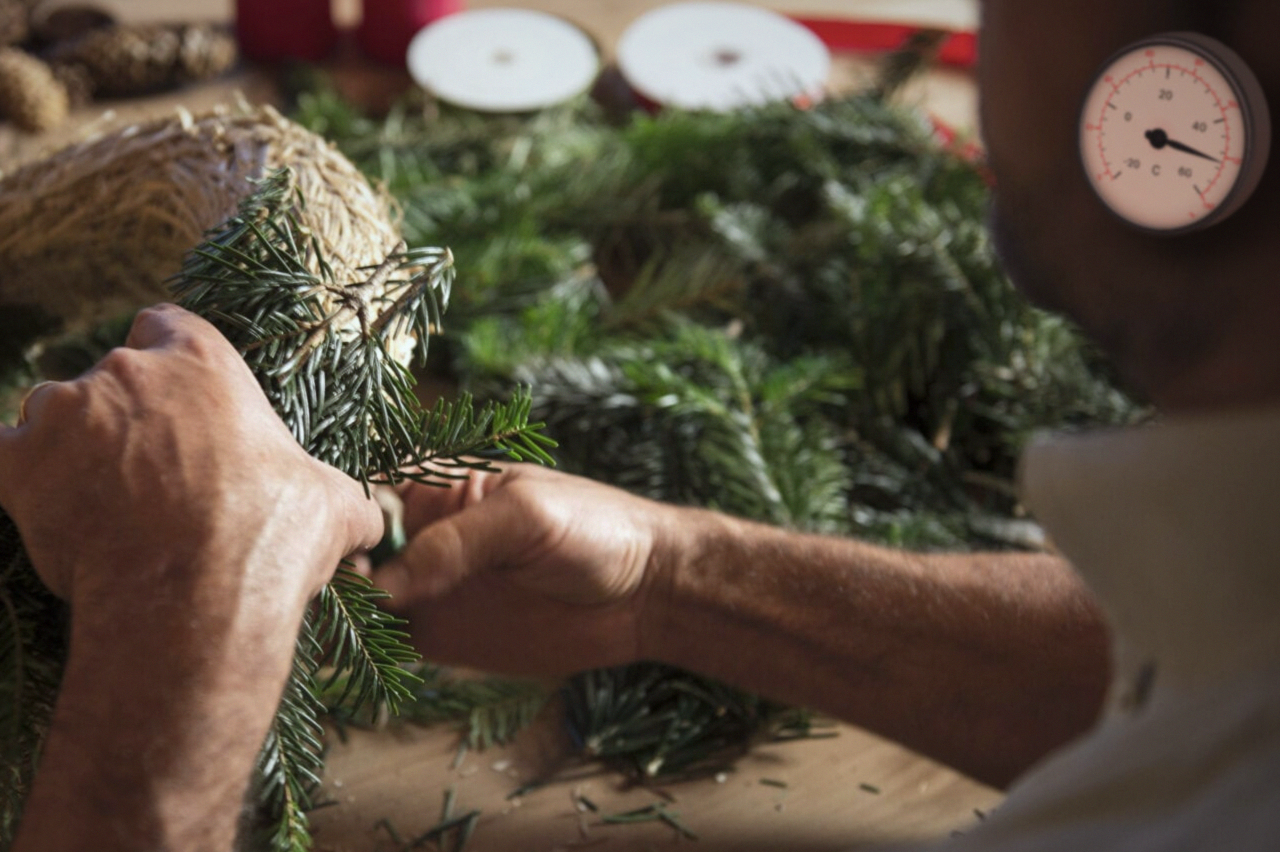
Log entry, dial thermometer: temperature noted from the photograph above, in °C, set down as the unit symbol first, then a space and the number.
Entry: °C 50
